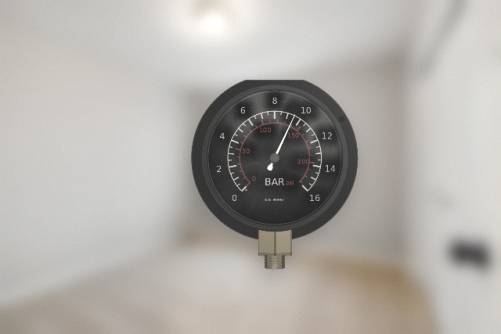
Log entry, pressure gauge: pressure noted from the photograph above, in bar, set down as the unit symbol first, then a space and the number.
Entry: bar 9.5
